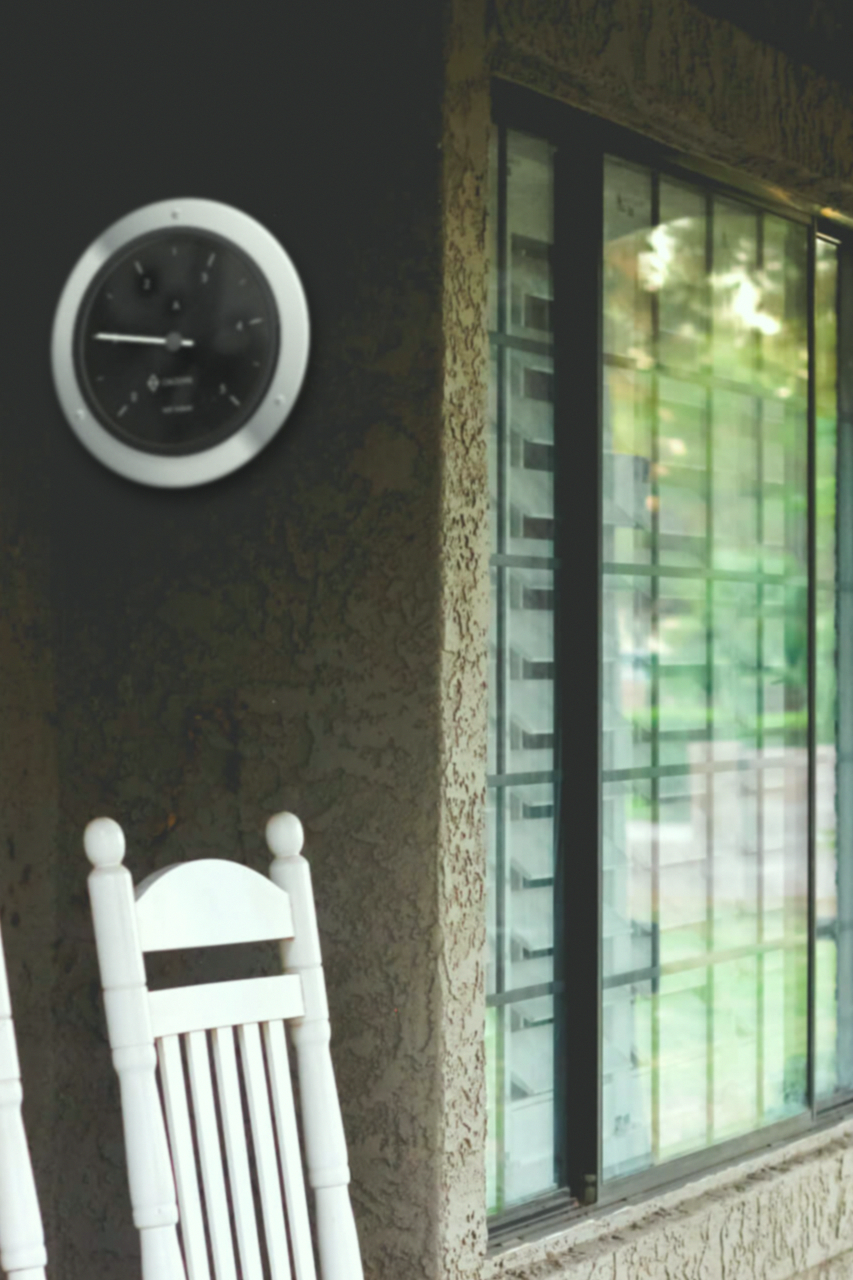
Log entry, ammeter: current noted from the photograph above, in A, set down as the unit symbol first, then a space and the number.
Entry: A 1
